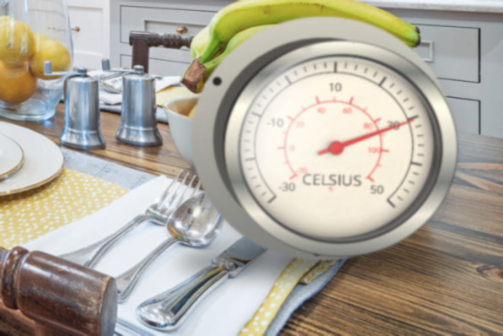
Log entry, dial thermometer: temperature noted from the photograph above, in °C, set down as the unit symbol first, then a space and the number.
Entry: °C 30
